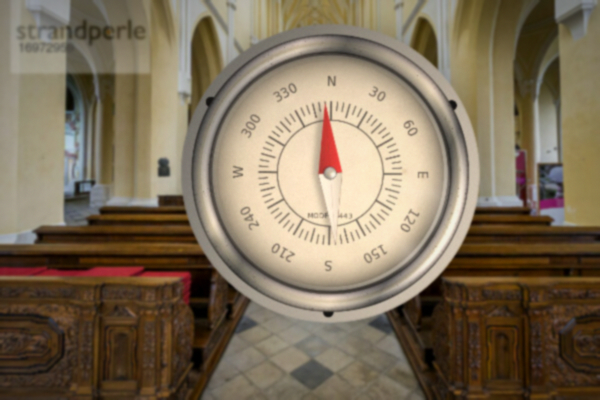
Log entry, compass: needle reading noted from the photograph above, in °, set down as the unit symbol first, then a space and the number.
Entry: ° 355
